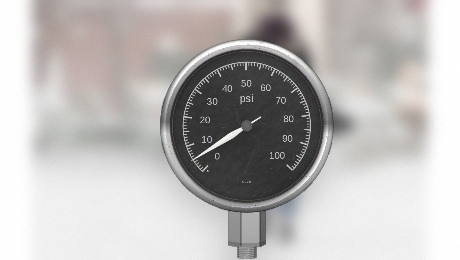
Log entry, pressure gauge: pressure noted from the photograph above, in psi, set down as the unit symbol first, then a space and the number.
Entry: psi 5
